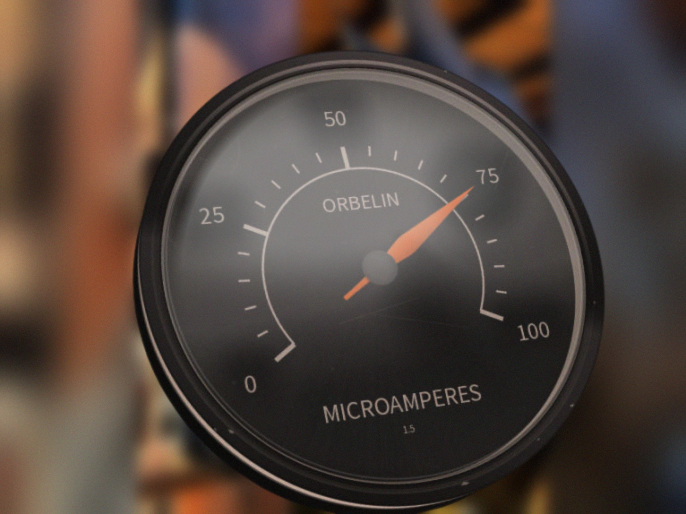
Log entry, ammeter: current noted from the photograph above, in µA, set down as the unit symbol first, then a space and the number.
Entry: µA 75
